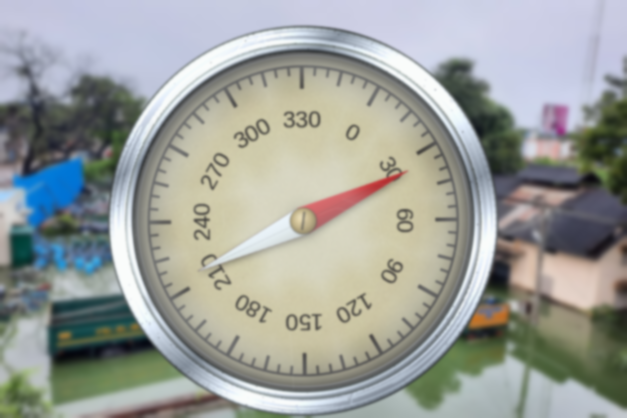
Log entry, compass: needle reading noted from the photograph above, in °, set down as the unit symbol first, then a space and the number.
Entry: ° 35
